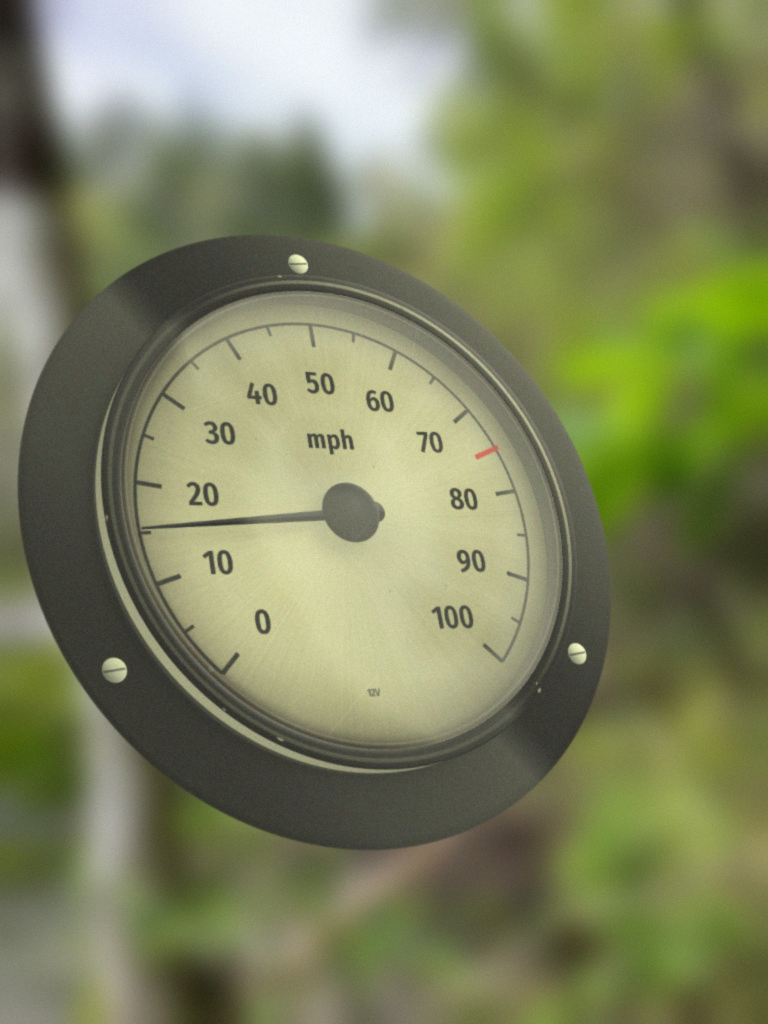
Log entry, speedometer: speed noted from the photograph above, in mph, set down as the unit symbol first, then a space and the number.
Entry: mph 15
